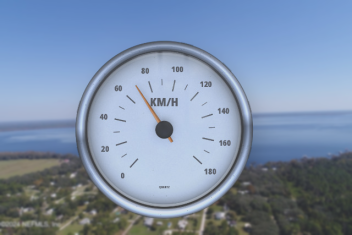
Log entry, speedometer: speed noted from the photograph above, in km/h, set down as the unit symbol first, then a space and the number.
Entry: km/h 70
